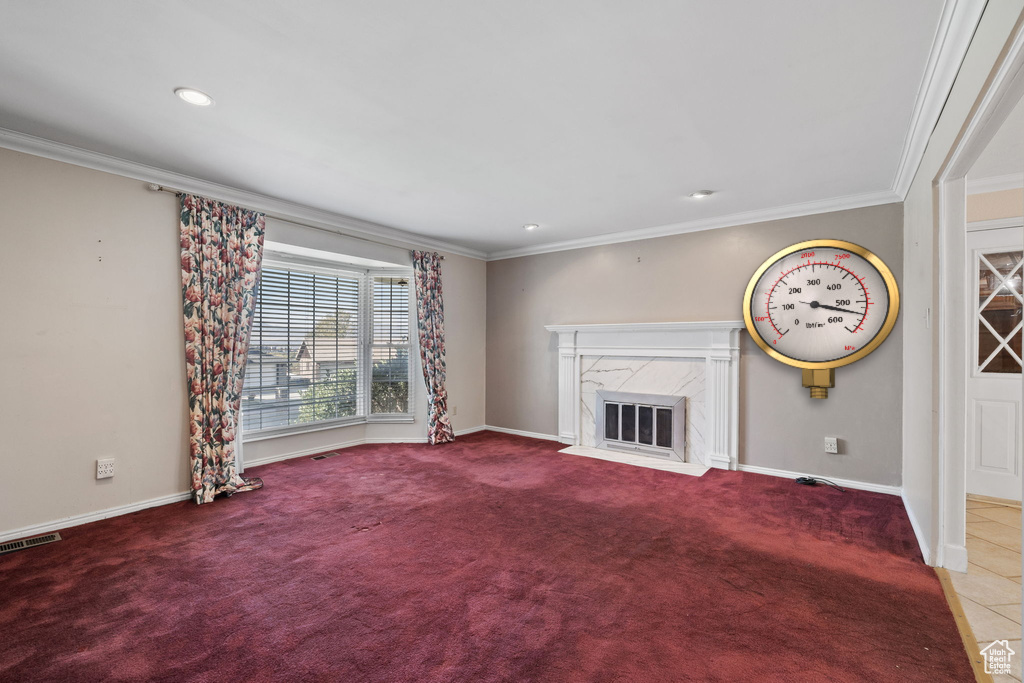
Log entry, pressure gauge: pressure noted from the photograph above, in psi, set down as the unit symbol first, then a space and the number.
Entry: psi 540
